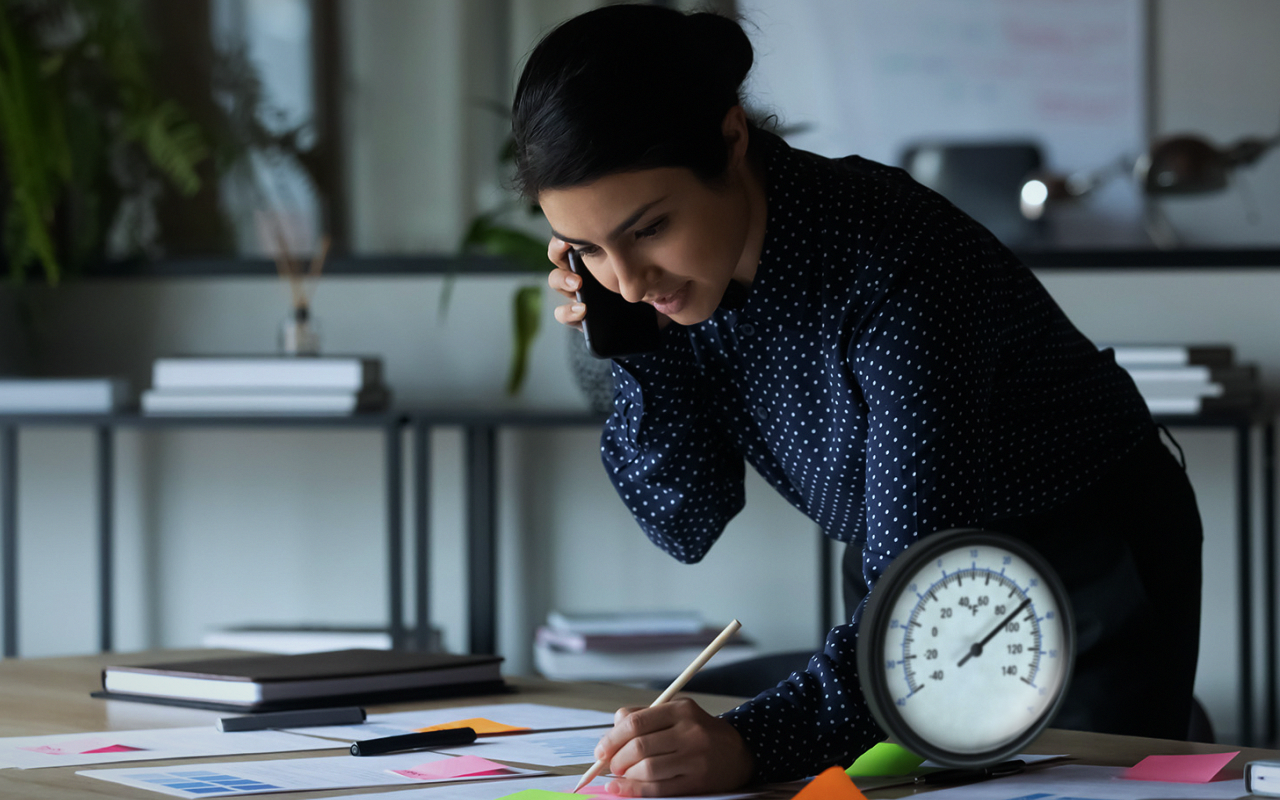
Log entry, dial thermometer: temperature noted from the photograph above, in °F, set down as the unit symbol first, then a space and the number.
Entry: °F 90
